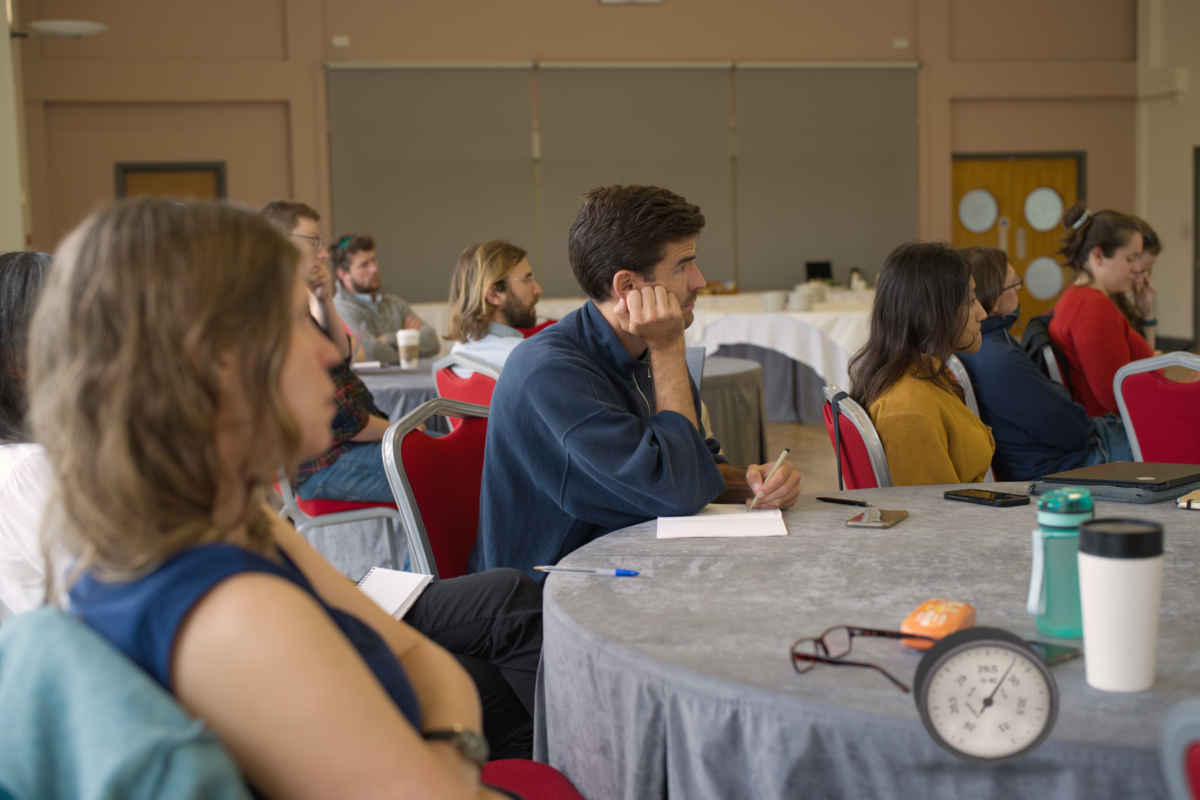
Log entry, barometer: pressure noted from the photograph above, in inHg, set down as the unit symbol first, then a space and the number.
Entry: inHg 29.8
